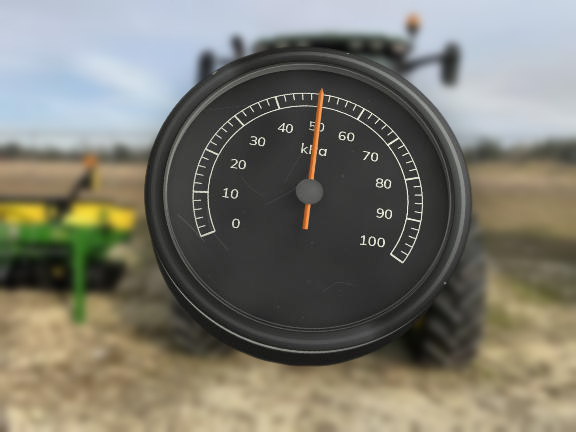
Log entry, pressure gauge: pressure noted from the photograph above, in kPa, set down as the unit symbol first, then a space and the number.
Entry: kPa 50
